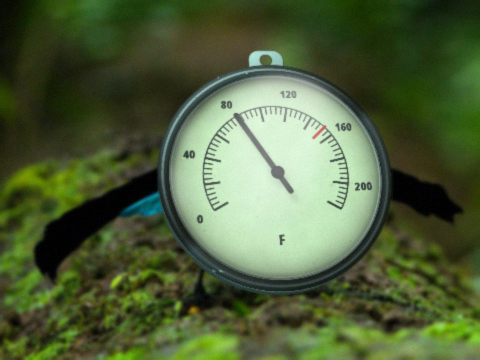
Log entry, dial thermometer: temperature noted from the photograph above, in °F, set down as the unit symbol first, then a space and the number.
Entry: °F 80
